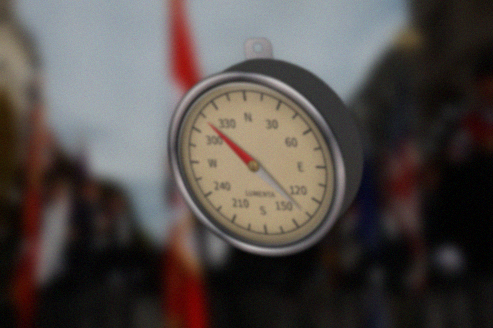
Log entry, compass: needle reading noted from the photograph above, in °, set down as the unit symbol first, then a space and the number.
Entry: ° 315
